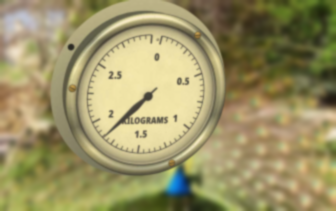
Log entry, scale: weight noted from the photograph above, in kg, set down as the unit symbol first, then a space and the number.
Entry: kg 1.85
